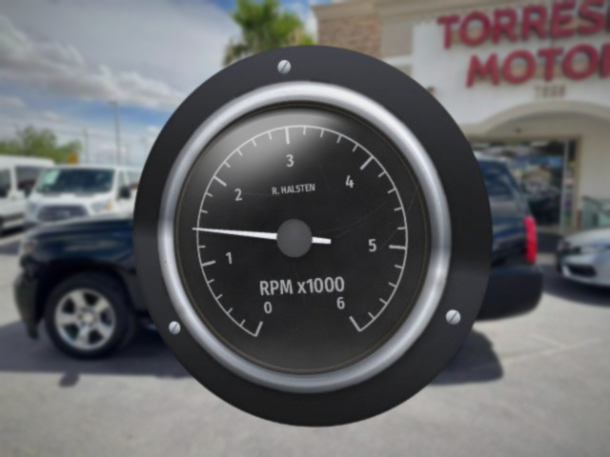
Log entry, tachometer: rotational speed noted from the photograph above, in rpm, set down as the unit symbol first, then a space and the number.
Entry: rpm 1400
